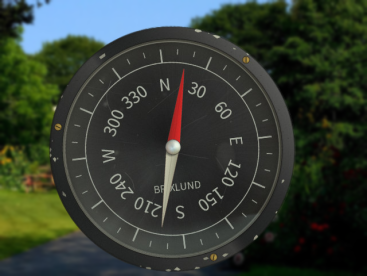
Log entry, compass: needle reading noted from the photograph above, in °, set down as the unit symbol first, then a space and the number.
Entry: ° 15
